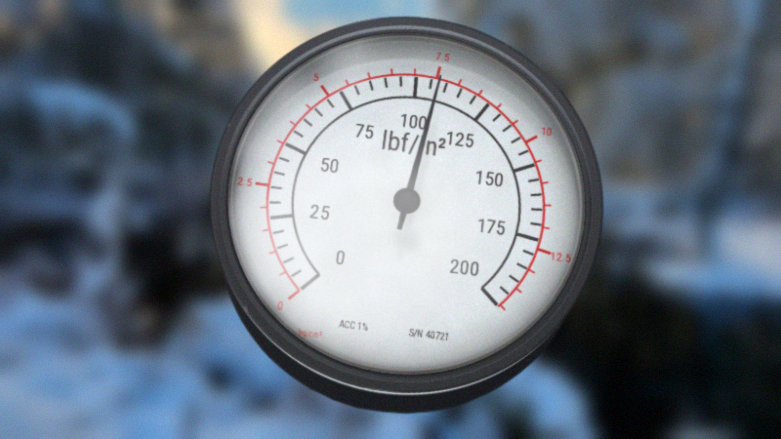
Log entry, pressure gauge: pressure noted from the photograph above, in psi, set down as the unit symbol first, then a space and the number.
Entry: psi 107.5
